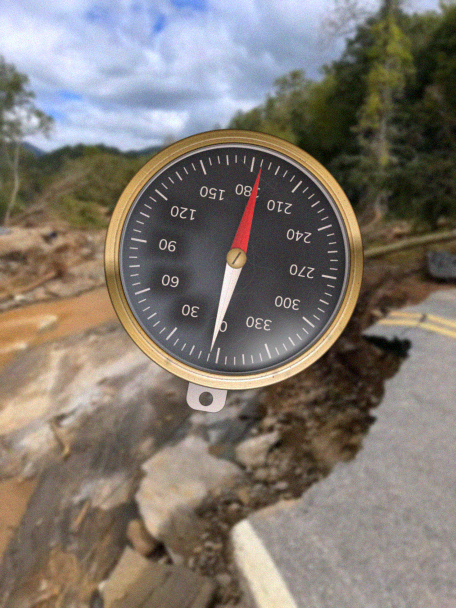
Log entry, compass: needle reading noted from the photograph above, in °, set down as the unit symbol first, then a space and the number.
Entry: ° 185
